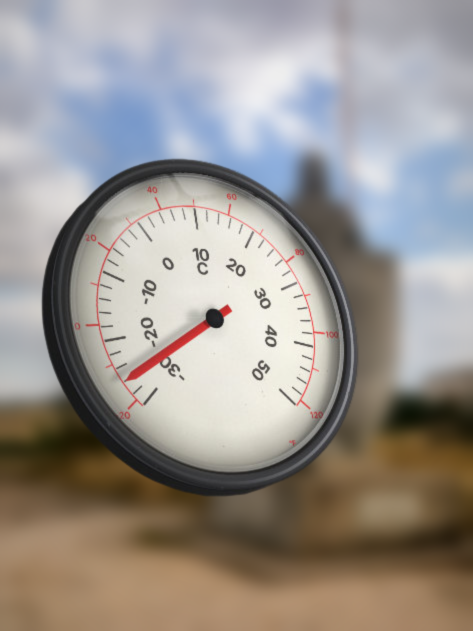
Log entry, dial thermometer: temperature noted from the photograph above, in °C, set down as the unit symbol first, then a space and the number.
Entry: °C -26
